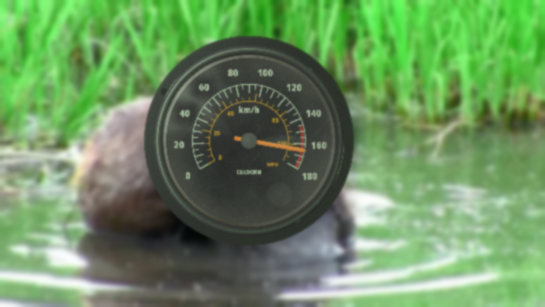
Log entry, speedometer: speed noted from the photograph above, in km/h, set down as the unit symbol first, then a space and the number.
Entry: km/h 165
